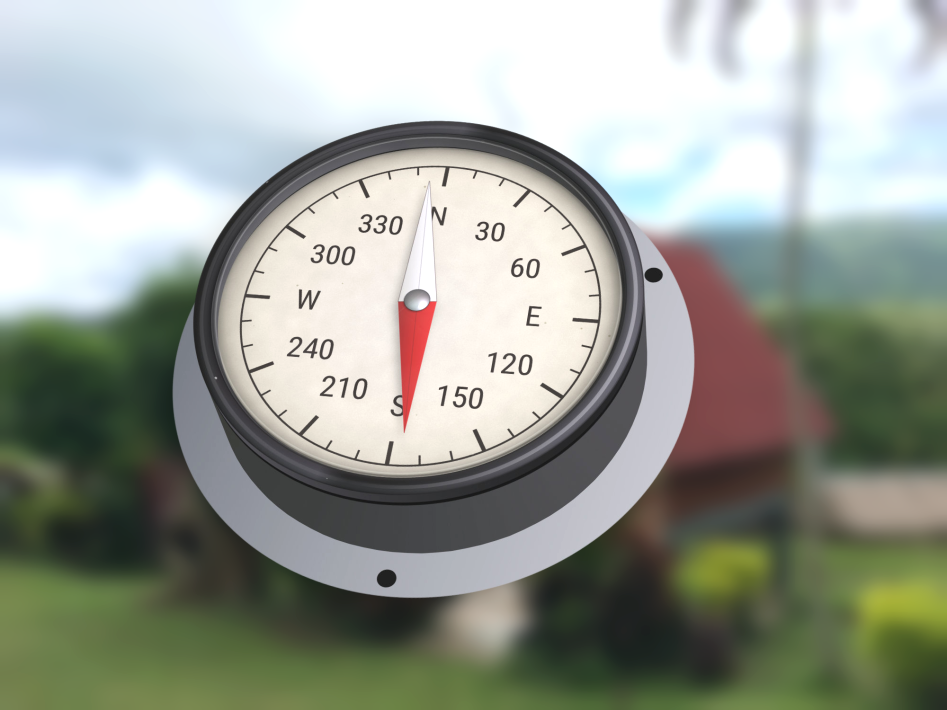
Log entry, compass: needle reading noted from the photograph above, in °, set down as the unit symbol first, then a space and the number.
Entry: ° 175
